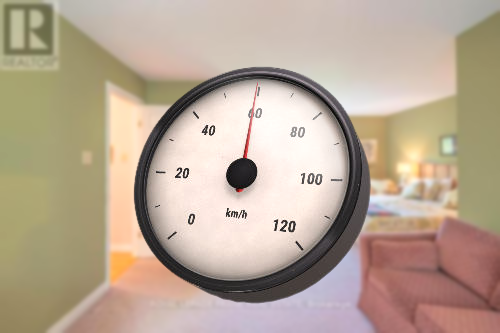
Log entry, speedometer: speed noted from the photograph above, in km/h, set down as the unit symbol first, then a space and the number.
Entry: km/h 60
